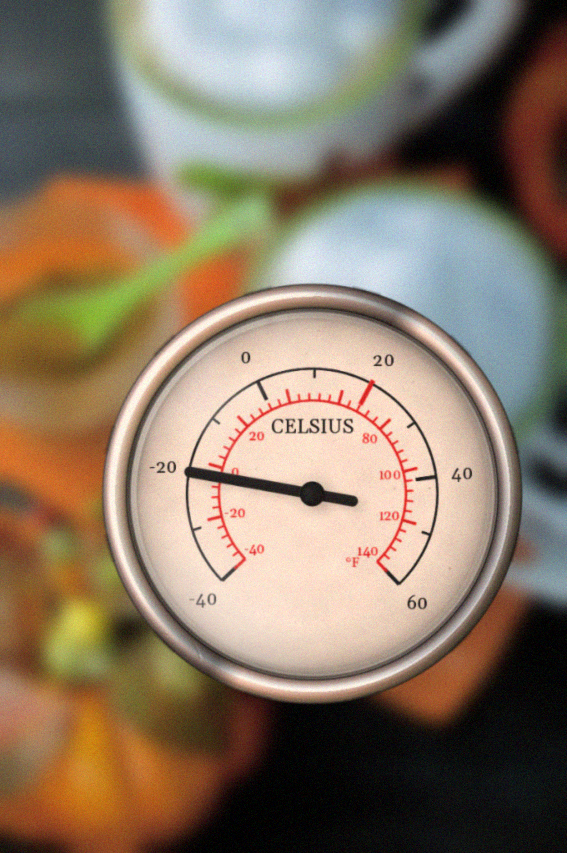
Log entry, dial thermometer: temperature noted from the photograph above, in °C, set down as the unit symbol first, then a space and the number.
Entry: °C -20
